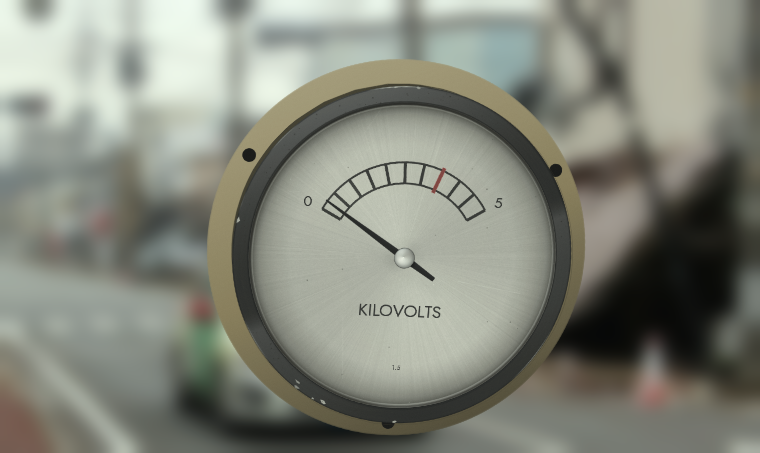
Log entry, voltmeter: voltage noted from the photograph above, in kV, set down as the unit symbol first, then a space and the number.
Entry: kV 0.25
